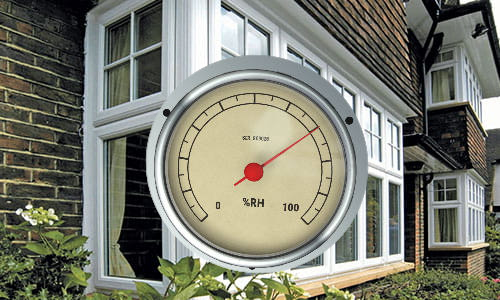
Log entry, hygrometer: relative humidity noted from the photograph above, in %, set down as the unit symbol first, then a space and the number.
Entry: % 70
